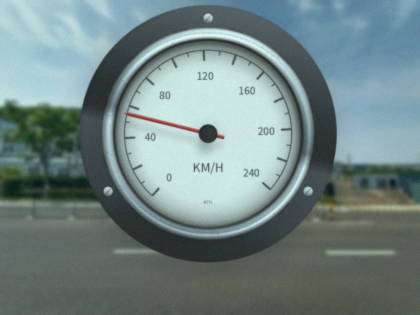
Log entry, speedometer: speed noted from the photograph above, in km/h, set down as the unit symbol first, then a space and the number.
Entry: km/h 55
